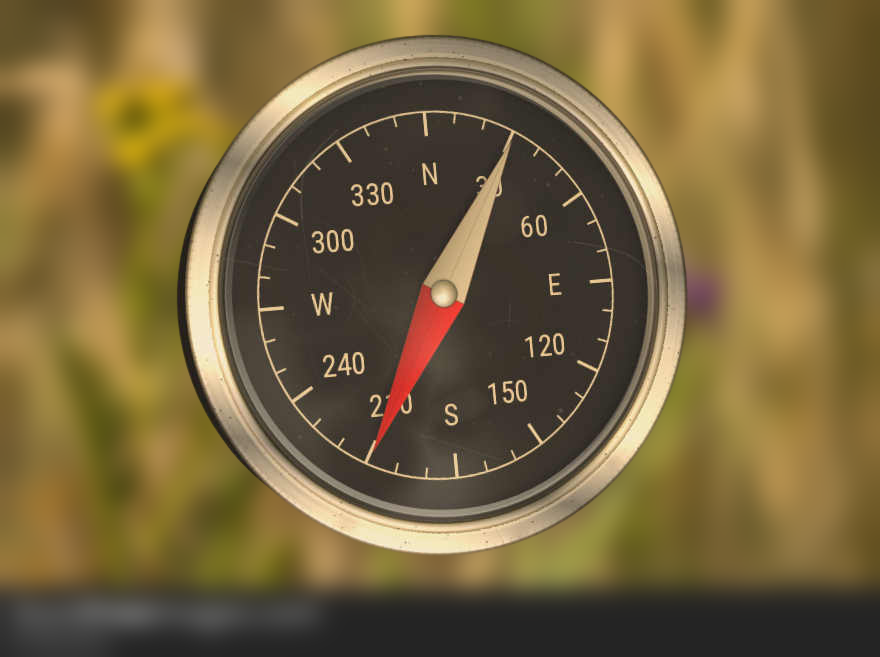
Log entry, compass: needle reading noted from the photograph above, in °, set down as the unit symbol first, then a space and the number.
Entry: ° 210
